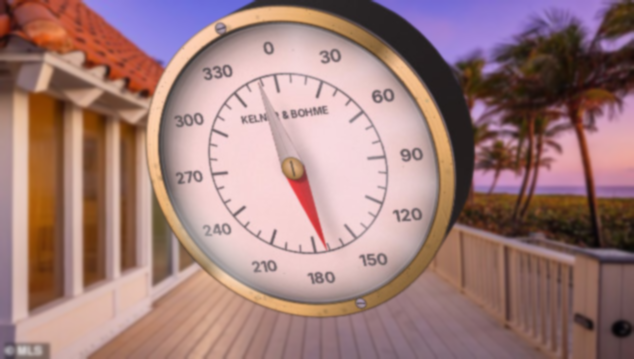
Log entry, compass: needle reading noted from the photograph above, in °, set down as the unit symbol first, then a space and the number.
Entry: ° 170
